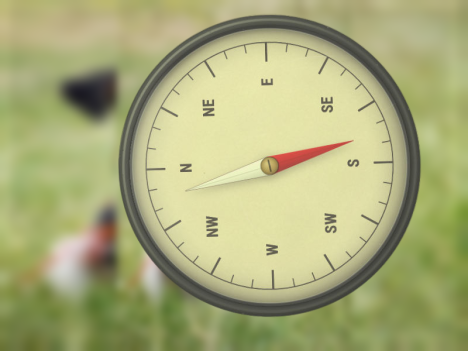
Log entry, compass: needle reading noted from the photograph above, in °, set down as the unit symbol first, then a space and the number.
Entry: ° 165
